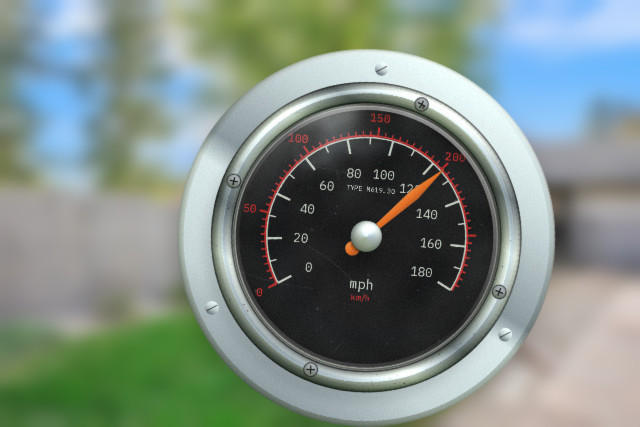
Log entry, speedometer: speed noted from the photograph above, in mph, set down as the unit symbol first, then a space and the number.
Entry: mph 125
